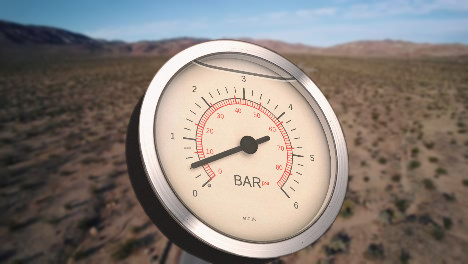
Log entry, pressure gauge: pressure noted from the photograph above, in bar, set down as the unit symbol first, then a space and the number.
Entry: bar 0.4
